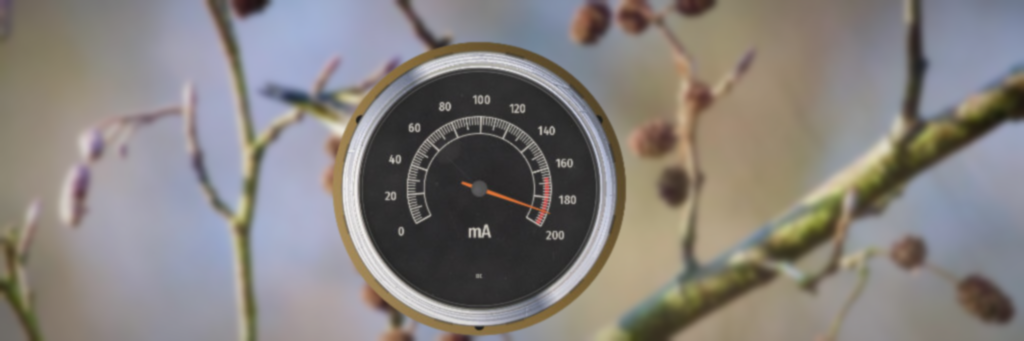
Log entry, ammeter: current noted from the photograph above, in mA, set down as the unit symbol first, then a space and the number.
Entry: mA 190
